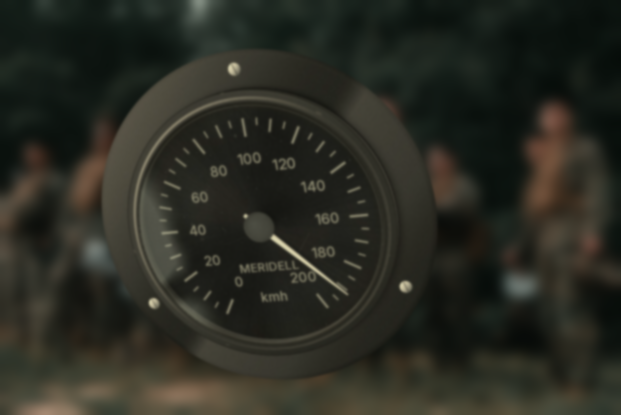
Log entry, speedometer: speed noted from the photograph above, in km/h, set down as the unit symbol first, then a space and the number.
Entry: km/h 190
